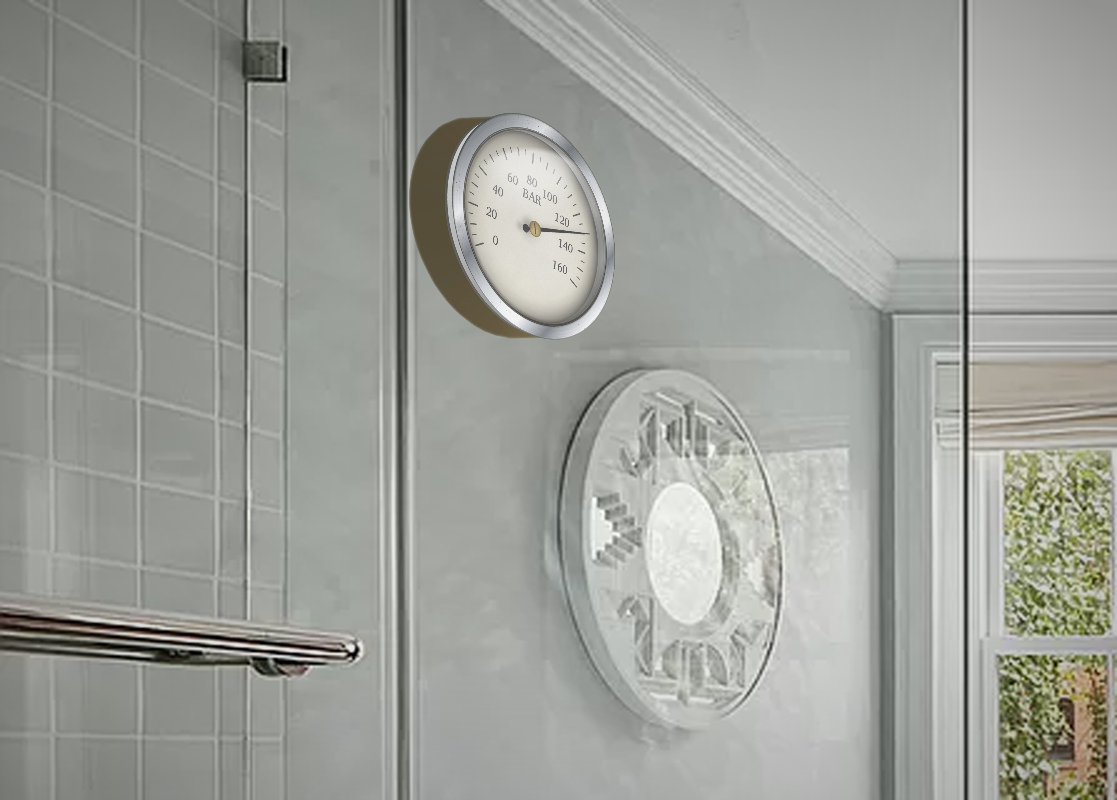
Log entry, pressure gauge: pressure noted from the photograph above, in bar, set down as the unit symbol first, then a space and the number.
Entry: bar 130
